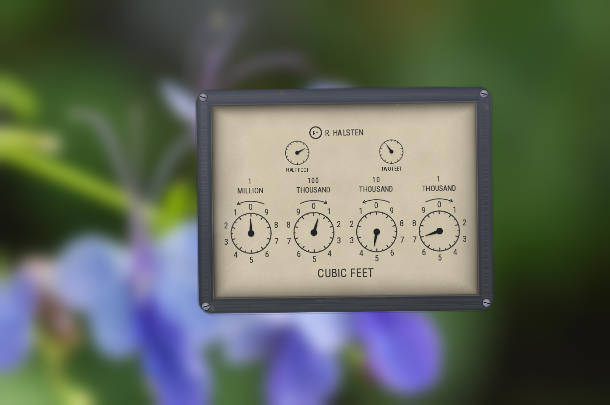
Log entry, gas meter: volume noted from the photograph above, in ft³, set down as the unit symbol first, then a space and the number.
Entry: ft³ 4700
